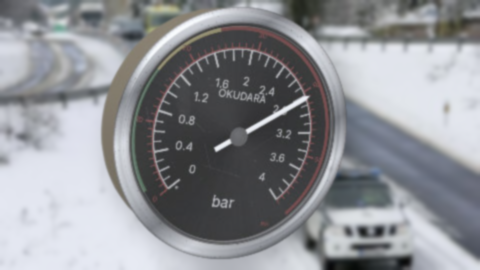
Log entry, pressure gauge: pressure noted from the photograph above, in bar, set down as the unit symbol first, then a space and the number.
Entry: bar 2.8
